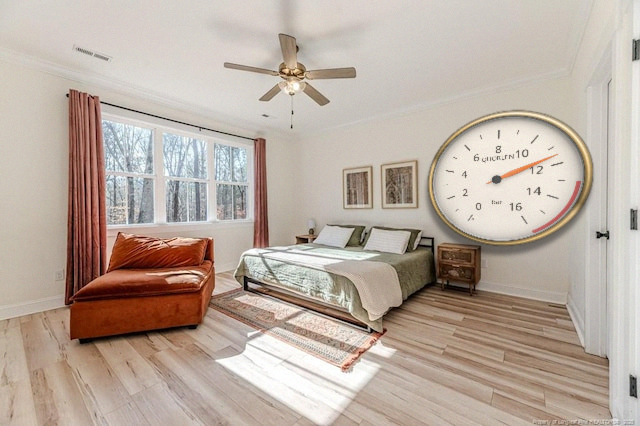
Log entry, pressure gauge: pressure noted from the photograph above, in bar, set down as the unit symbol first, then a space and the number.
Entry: bar 11.5
